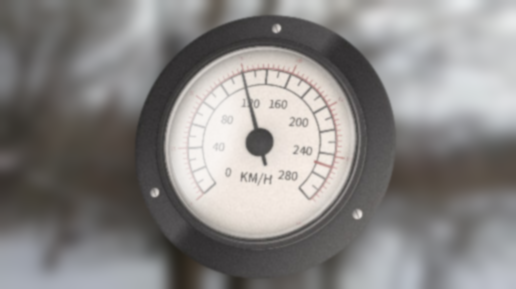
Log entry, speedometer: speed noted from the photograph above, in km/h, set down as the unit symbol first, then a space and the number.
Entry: km/h 120
